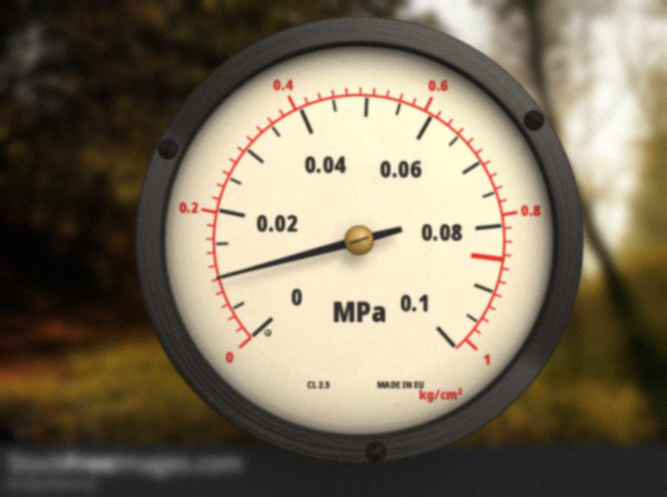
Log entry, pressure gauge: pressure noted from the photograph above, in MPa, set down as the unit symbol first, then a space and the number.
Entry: MPa 0.01
